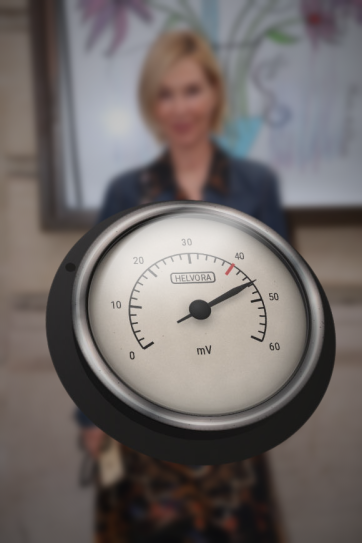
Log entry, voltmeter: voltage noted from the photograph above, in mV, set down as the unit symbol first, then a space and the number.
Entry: mV 46
